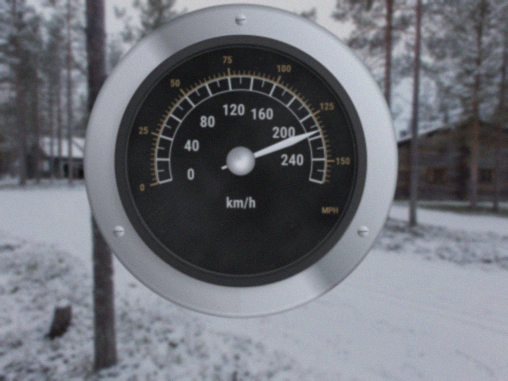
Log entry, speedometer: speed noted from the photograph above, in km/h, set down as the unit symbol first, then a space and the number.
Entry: km/h 215
